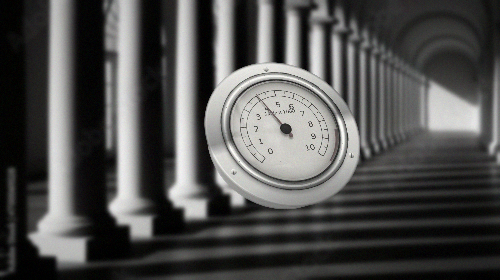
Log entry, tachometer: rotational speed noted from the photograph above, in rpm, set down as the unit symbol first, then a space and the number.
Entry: rpm 4000
